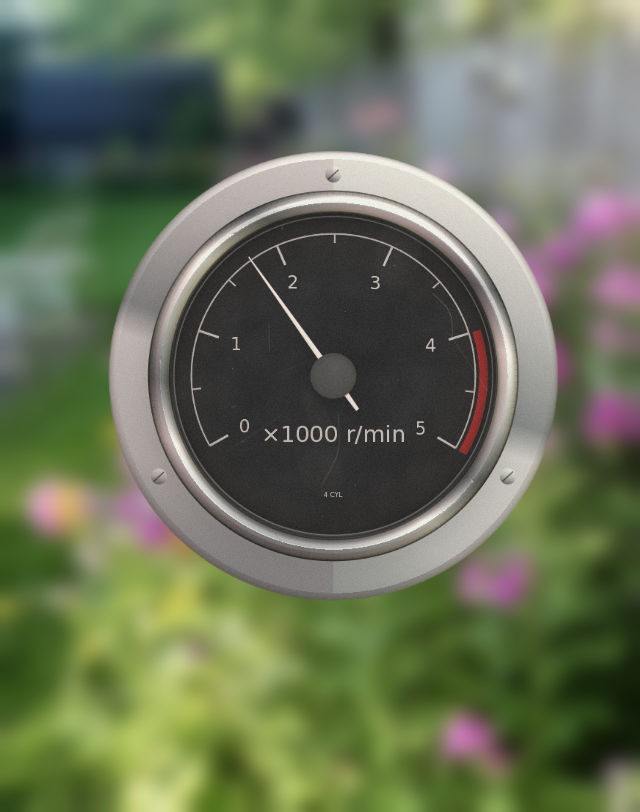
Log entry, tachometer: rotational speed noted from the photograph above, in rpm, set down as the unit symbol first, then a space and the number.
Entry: rpm 1750
